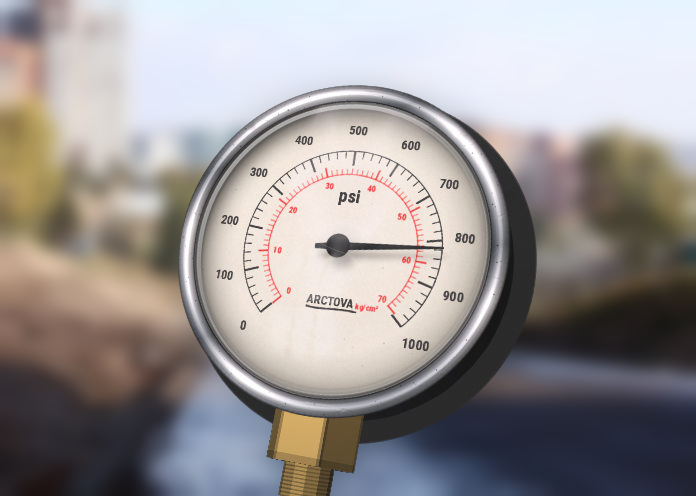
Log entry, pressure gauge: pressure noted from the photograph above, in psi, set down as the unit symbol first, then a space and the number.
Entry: psi 820
